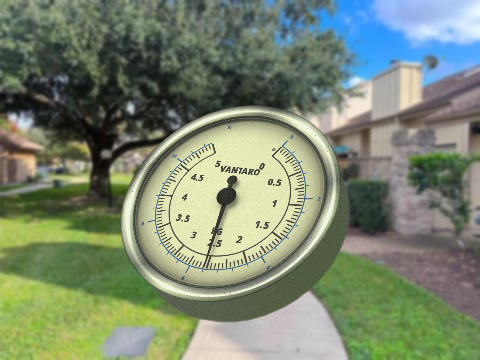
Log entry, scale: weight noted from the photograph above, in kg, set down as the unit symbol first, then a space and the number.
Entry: kg 2.5
